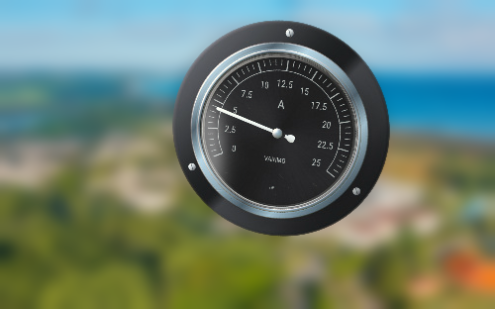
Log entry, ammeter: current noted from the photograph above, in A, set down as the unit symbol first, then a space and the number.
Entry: A 4.5
